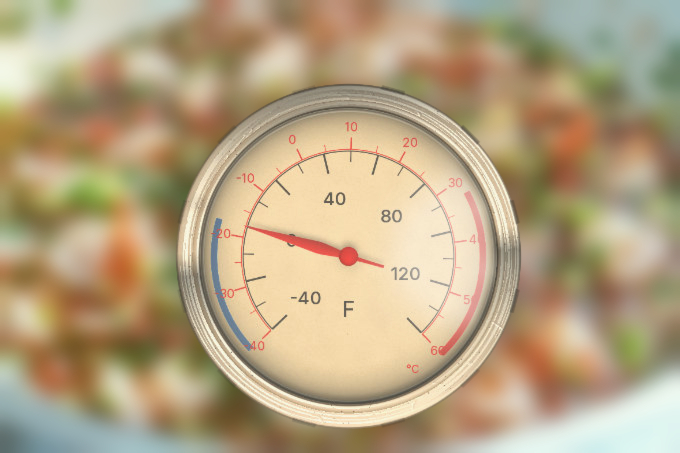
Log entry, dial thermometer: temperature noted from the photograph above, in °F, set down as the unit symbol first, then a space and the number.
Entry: °F 0
